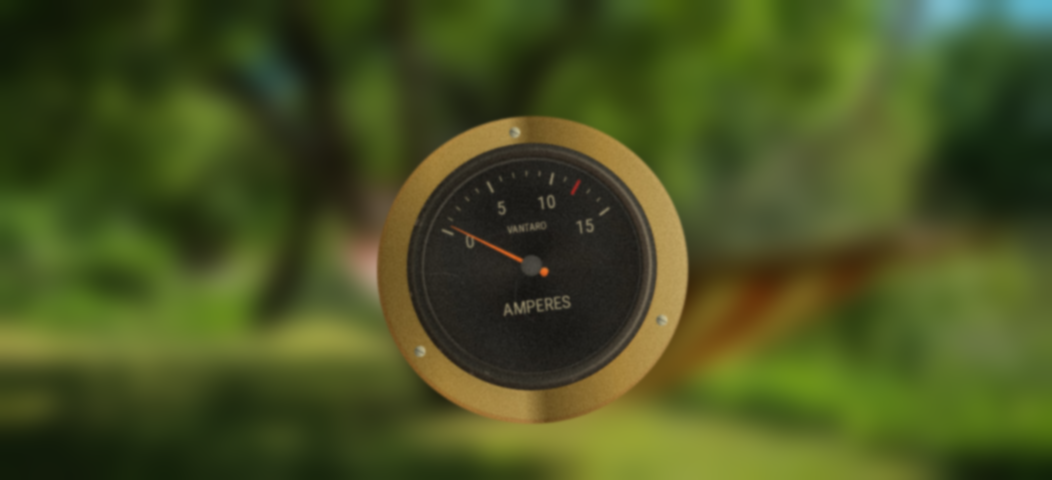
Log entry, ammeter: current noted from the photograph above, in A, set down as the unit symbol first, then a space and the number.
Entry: A 0.5
